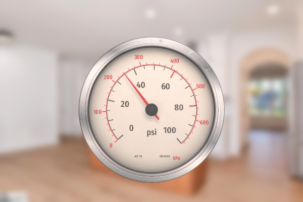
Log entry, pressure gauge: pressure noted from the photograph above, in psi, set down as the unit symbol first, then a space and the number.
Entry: psi 35
